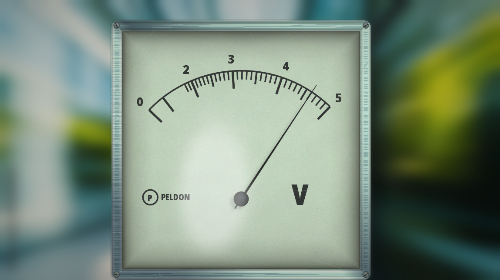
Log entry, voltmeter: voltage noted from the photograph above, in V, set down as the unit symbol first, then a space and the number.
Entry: V 4.6
